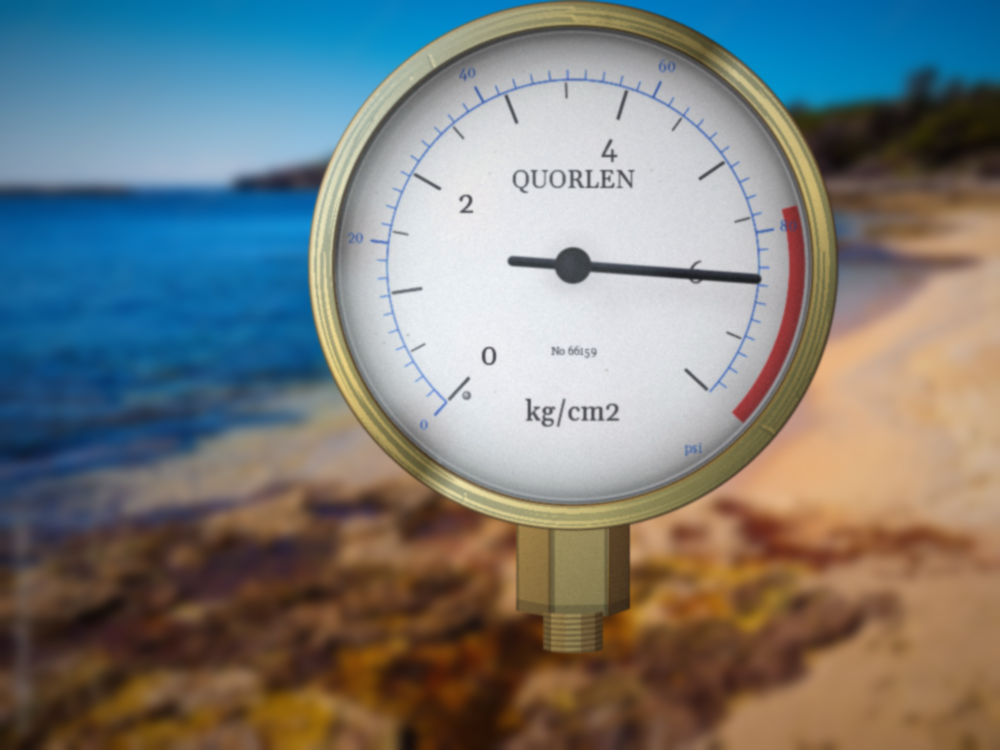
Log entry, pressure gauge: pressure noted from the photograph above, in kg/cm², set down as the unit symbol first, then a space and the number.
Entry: kg/cm² 6
